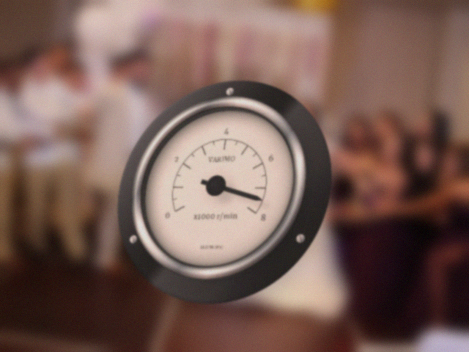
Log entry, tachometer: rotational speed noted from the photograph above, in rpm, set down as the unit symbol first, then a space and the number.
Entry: rpm 7500
